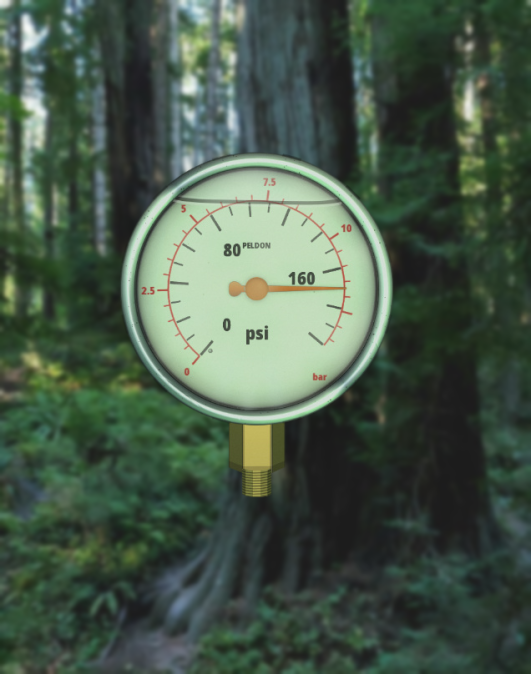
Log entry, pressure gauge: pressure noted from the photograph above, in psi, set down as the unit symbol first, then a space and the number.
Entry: psi 170
